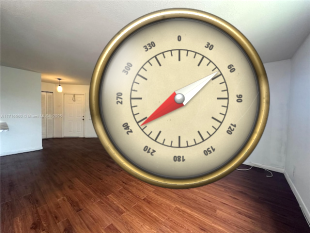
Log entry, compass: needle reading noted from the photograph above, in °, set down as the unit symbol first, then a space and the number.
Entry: ° 235
